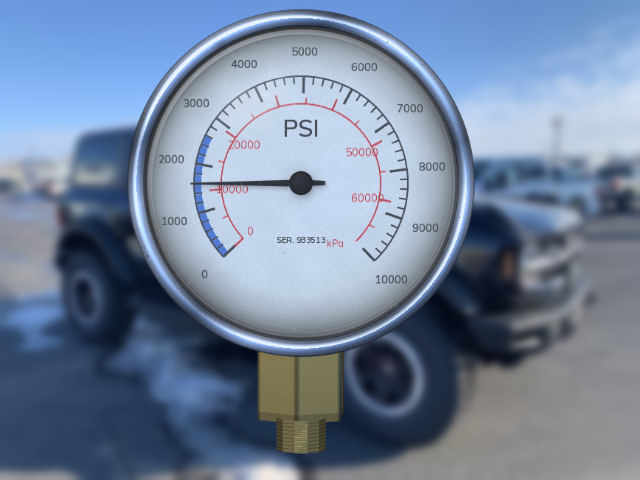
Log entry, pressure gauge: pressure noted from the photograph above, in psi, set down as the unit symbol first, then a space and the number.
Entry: psi 1600
